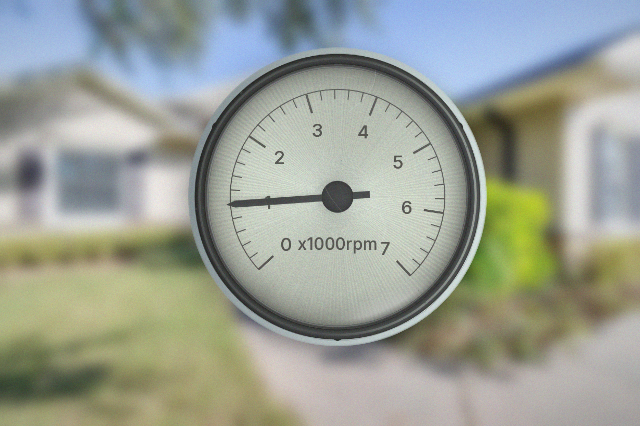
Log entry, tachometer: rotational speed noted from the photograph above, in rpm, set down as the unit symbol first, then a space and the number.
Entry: rpm 1000
